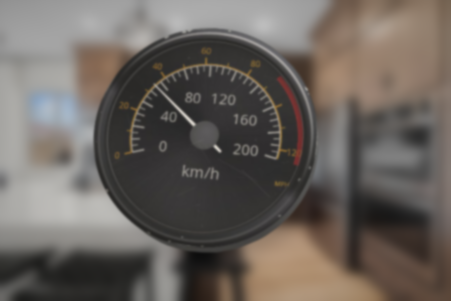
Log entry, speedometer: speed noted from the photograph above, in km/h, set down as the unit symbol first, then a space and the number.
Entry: km/h 55
